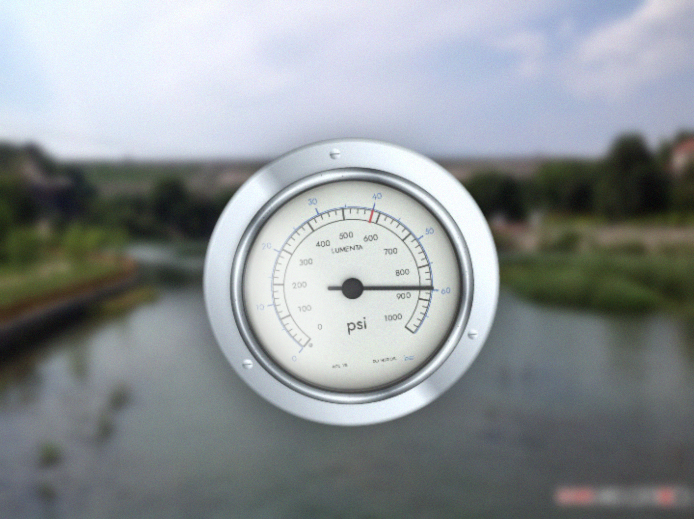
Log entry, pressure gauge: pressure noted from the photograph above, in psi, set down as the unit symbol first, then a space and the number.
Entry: psi 860
